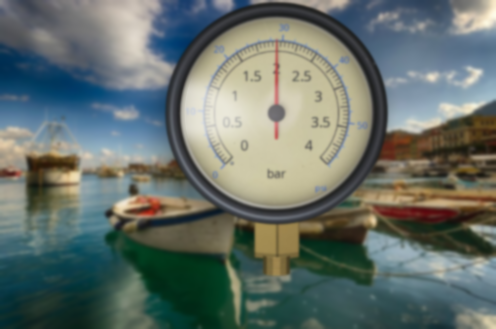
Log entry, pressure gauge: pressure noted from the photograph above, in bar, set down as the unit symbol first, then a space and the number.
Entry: bar 2
